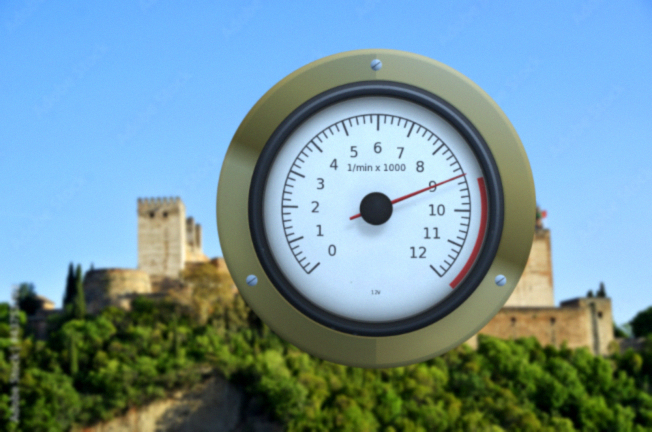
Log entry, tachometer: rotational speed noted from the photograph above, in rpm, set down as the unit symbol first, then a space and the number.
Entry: rpm 9000
